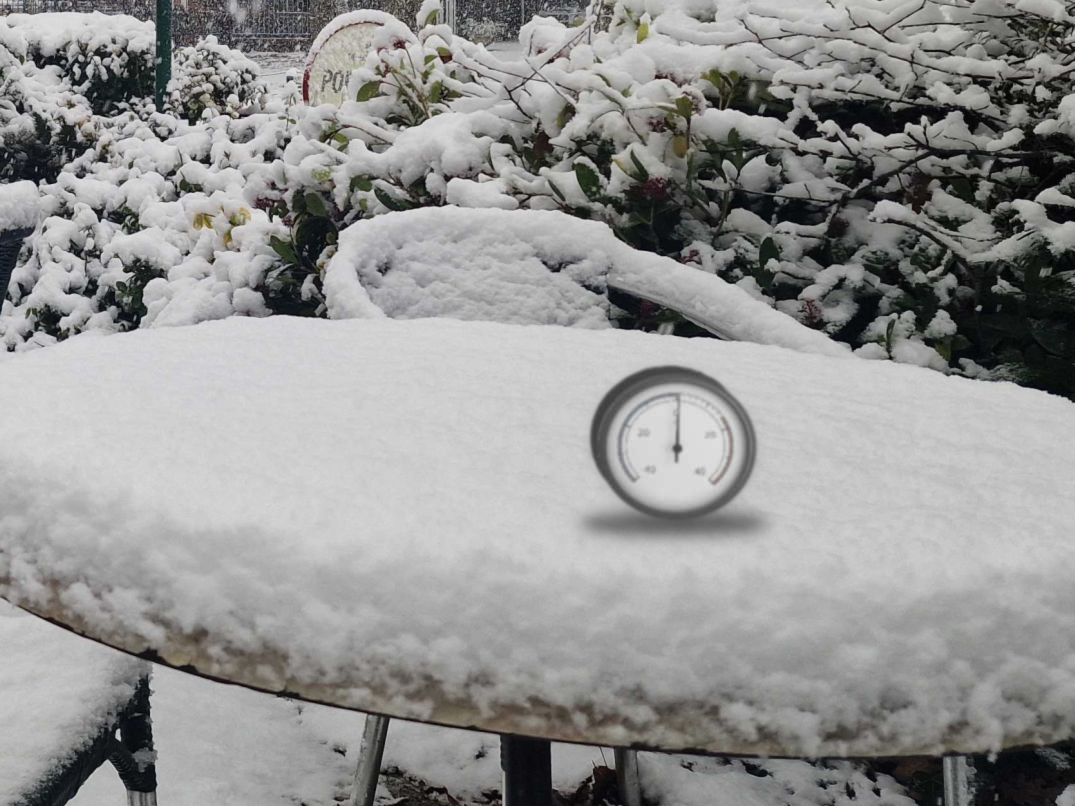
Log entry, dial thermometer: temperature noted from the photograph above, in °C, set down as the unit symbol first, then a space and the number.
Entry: °C 0
